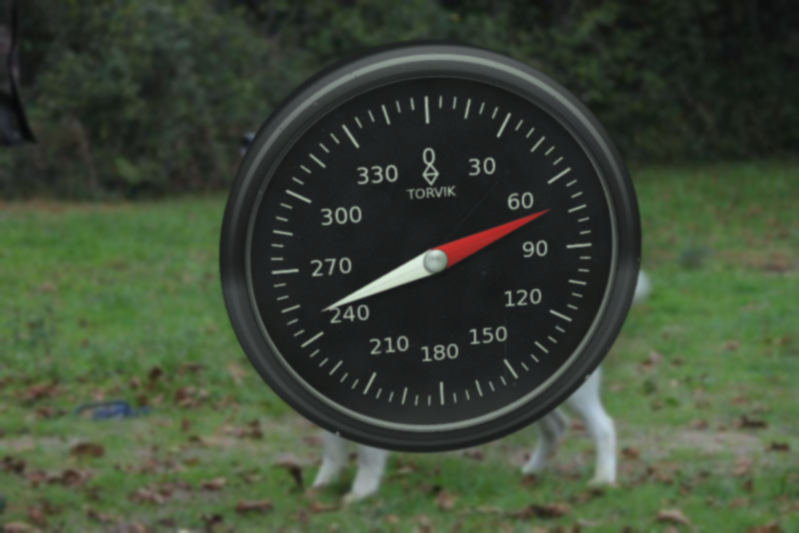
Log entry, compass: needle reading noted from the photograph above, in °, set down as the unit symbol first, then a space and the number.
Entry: ° 70
